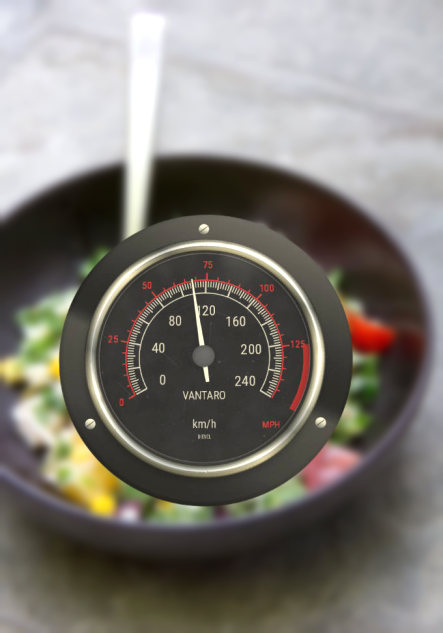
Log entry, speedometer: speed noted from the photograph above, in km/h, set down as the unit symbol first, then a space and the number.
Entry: km/h 110
